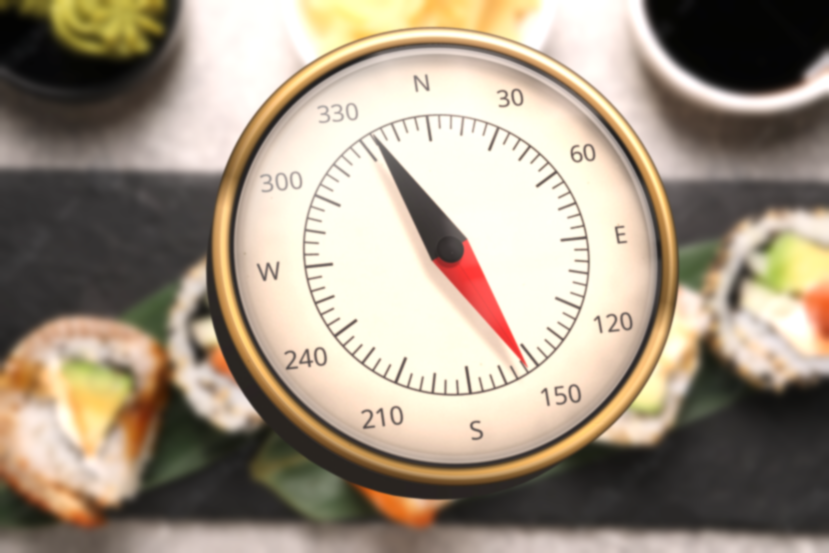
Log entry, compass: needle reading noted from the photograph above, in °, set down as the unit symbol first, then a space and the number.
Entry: ° 155
